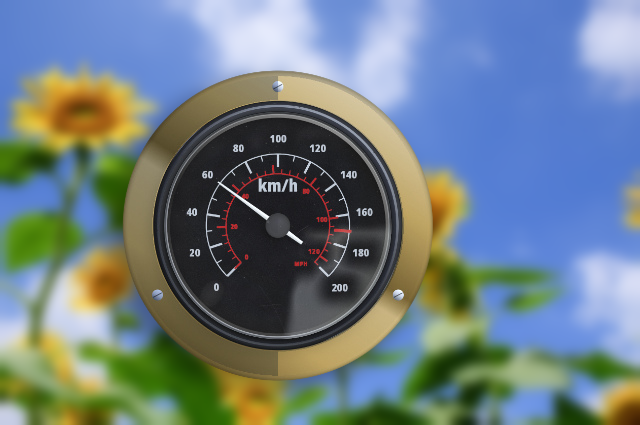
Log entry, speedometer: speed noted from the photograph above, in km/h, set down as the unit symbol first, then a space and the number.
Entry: km/h 60
